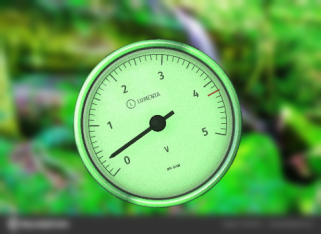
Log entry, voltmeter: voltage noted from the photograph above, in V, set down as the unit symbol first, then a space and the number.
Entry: V 0.3
